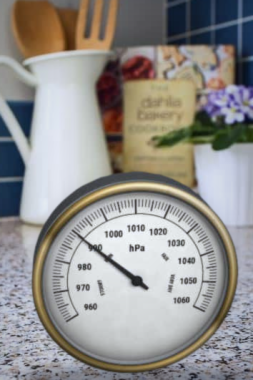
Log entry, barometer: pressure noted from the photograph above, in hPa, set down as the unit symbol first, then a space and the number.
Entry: hPa 990
